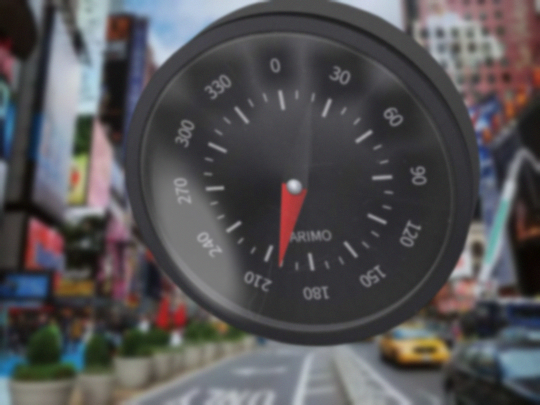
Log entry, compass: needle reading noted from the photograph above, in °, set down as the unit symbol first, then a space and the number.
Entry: ° 200
